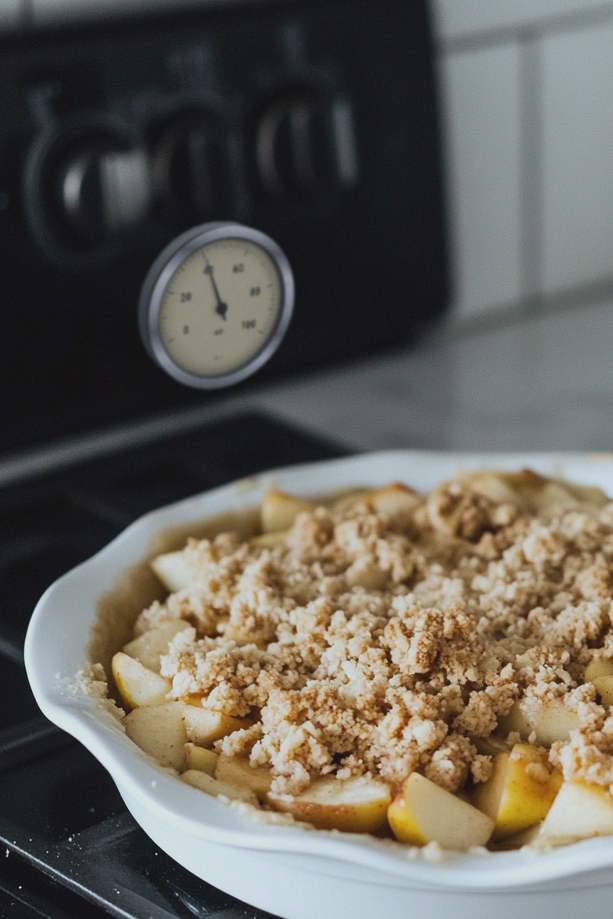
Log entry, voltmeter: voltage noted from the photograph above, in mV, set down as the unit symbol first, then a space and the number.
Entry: mV 40
